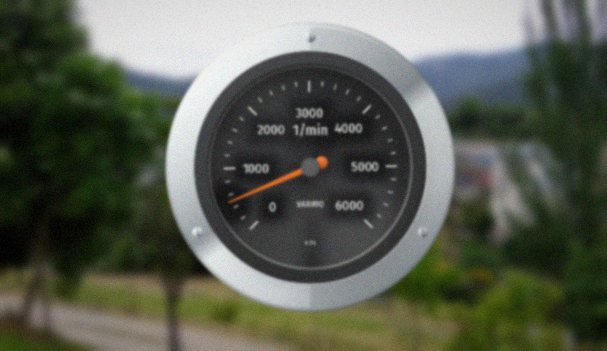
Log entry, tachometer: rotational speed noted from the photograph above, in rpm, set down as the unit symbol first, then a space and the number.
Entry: rpm 500
